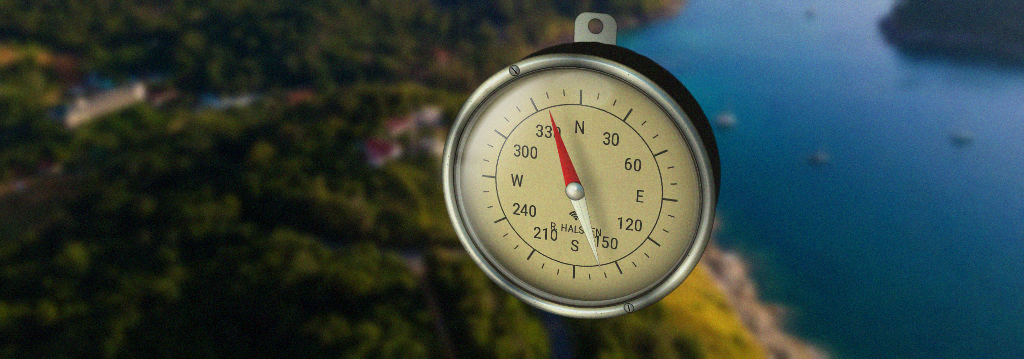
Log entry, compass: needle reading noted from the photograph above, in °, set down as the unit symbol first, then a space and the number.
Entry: ° 340
